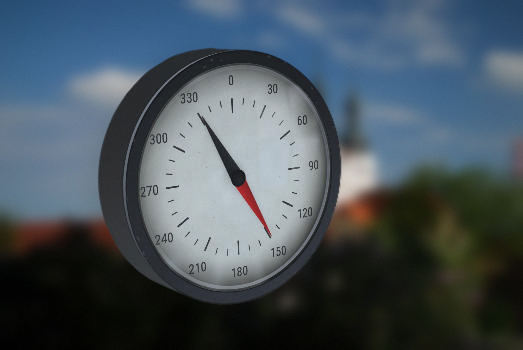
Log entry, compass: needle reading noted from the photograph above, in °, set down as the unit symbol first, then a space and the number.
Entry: ° 150
